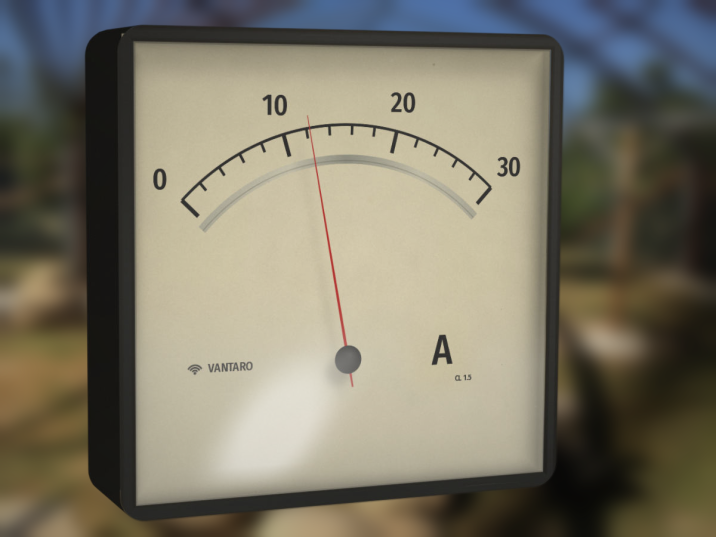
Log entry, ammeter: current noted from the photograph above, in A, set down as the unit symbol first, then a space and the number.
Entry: A 12
